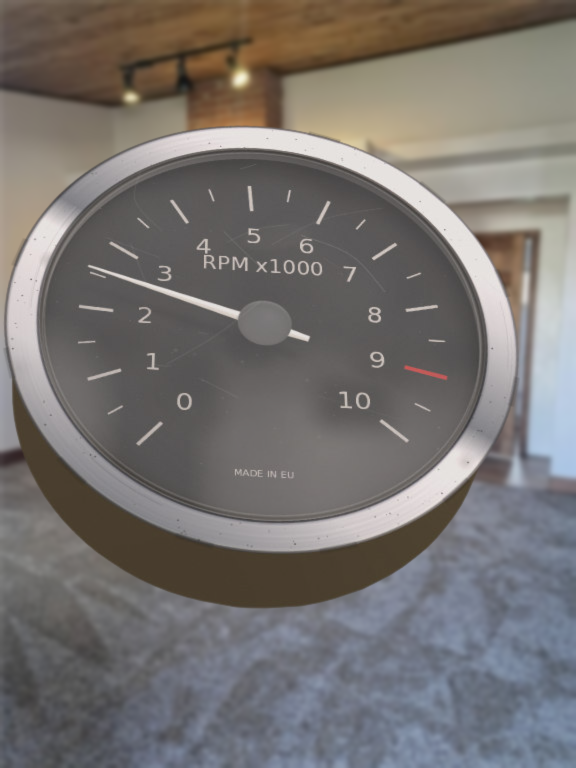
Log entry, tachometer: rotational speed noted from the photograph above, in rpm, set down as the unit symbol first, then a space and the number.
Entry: rpm 2500
